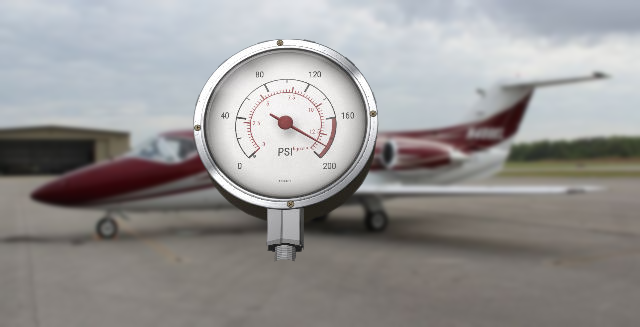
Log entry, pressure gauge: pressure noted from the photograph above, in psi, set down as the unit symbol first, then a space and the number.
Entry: psi 190
